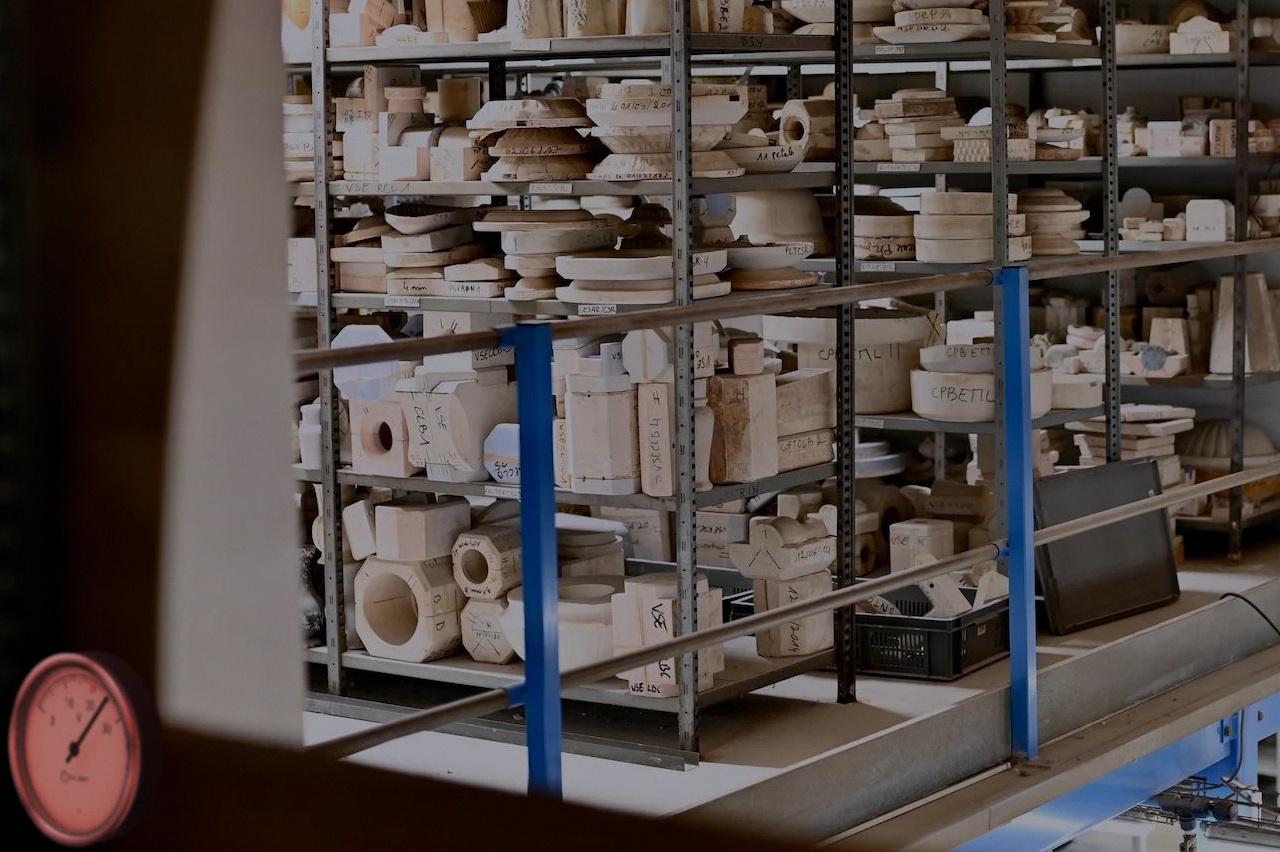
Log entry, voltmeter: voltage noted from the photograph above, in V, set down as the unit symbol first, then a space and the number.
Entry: V 25
